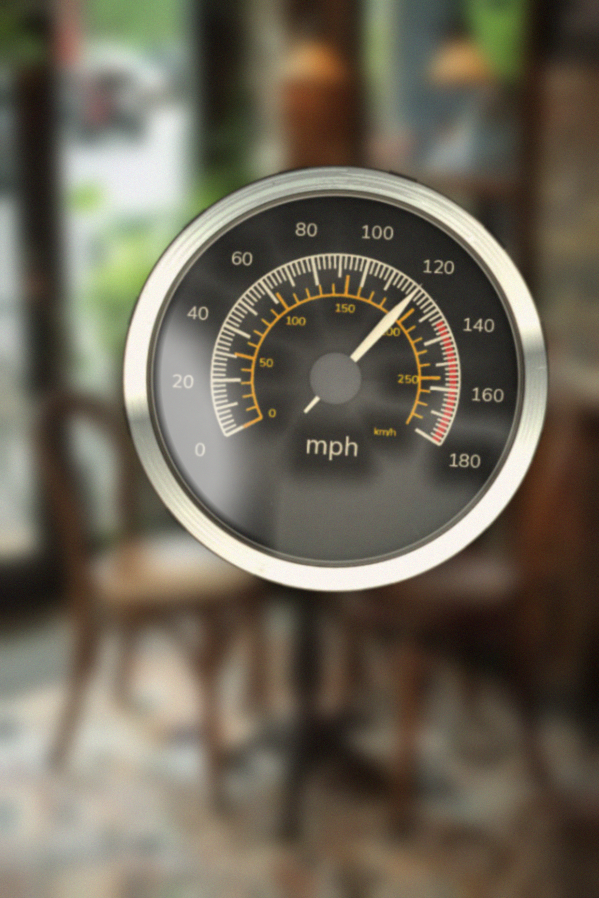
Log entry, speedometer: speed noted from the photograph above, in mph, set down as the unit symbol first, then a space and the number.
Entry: mph 120
